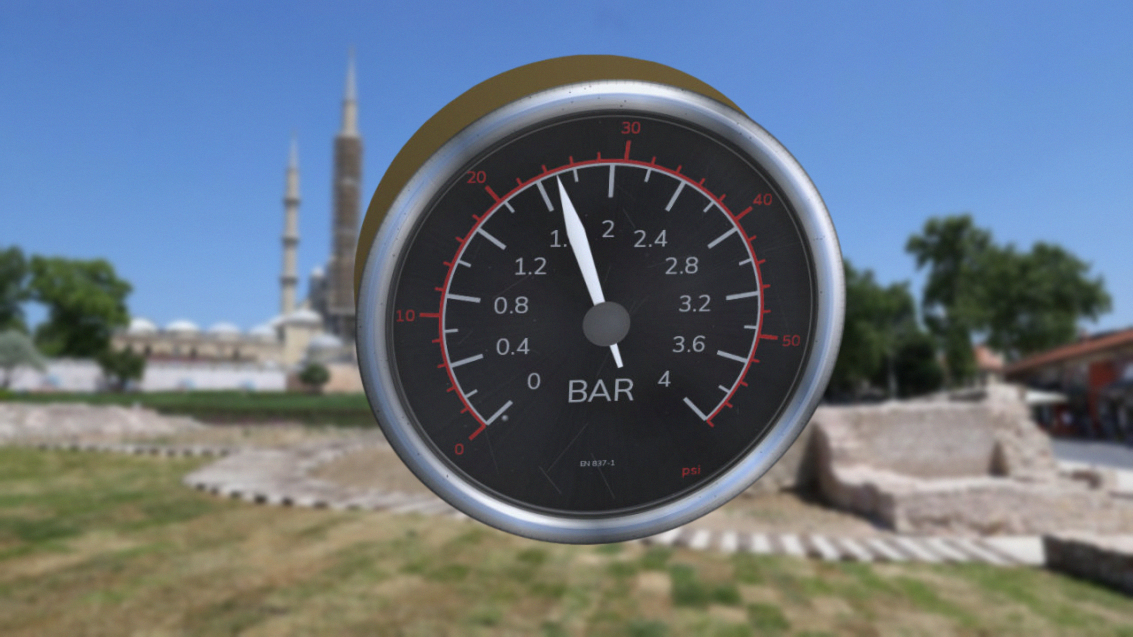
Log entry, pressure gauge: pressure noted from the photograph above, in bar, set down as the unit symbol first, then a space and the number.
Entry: bar 1.7
